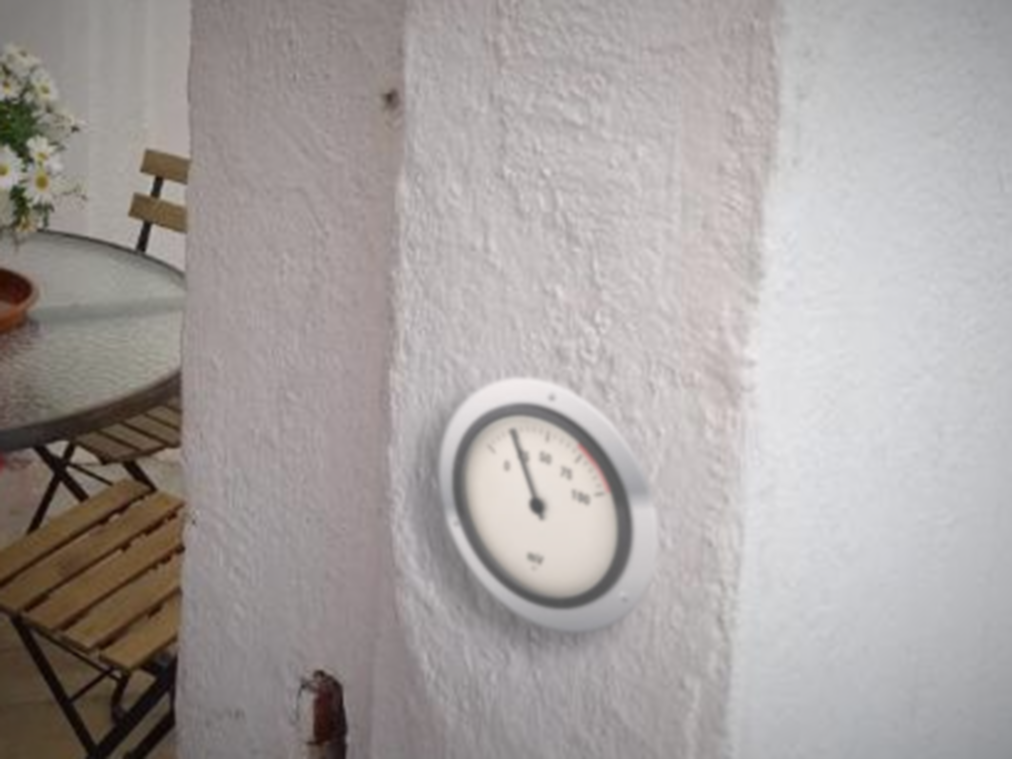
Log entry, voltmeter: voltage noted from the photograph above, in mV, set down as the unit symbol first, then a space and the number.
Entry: mV 25
